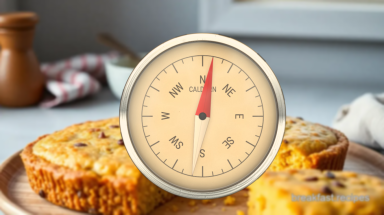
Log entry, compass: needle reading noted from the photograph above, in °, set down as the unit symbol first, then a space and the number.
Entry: ° 10
